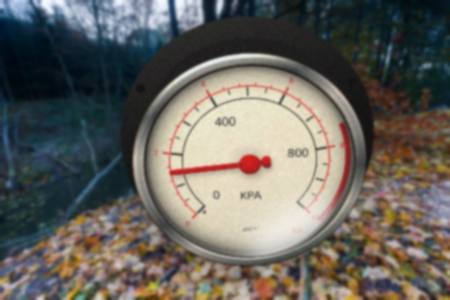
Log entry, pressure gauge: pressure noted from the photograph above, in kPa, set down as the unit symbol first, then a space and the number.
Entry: kPa 150
